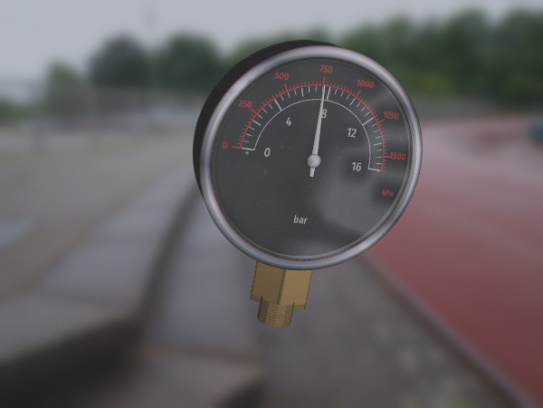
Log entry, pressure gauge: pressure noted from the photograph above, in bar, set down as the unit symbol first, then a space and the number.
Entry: bar 7.5
